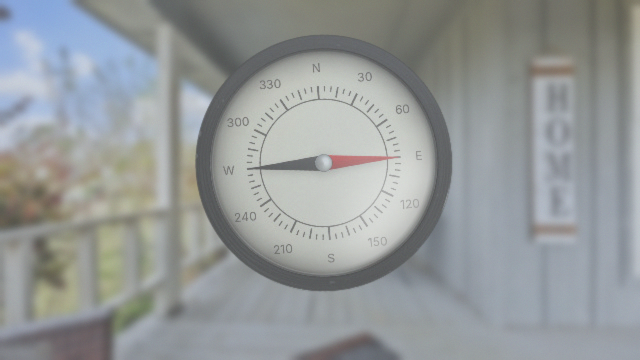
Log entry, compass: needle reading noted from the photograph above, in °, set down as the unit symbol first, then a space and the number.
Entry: ° 90
